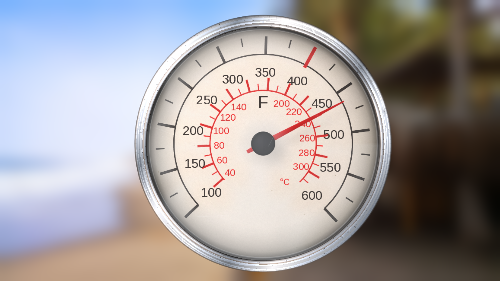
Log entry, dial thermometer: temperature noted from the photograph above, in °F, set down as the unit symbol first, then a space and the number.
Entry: °F 462.5
